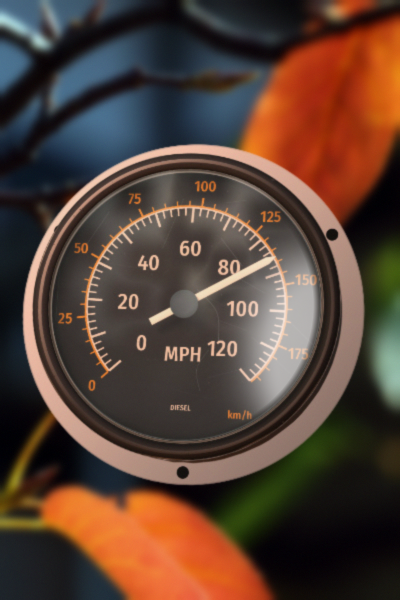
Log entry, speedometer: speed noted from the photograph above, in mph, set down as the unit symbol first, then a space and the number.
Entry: mph 86
